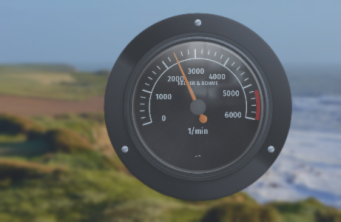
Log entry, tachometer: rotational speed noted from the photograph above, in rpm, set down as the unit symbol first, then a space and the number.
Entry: rpm 2400
